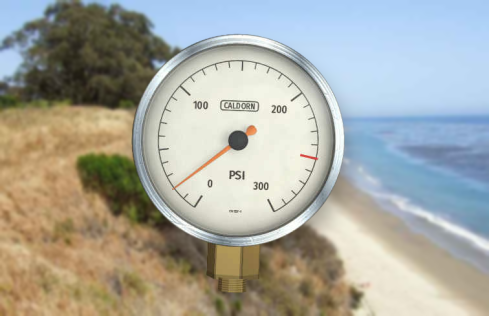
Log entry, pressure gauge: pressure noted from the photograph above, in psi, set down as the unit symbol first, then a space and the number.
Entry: psi 20
